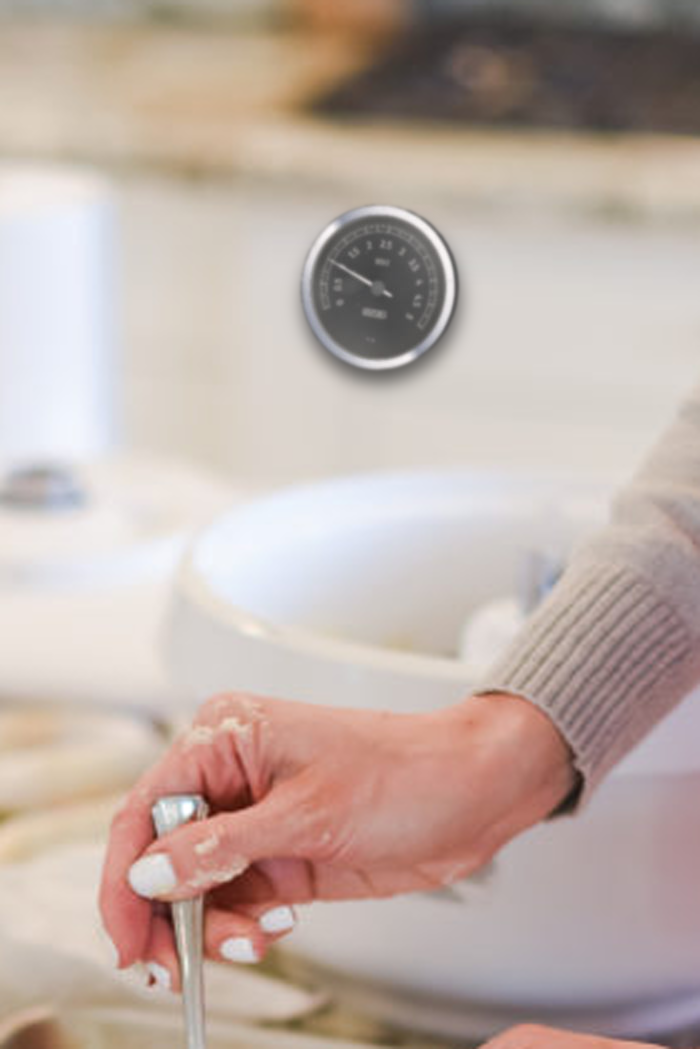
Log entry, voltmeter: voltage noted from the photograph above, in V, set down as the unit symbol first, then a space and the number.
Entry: V 1
